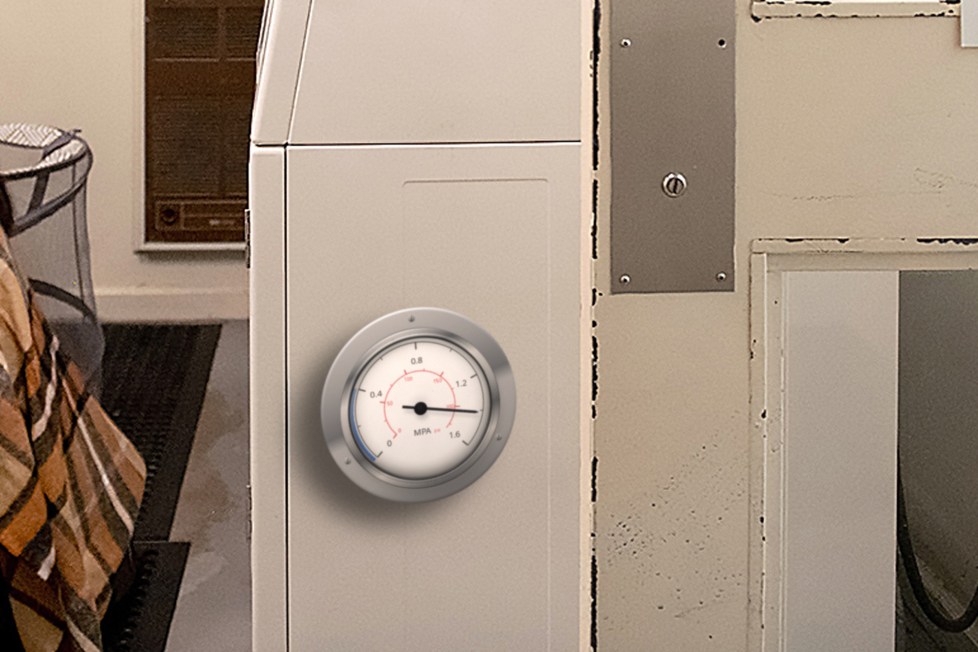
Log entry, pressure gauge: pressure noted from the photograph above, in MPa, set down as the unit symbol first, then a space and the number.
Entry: MPa 1.4
